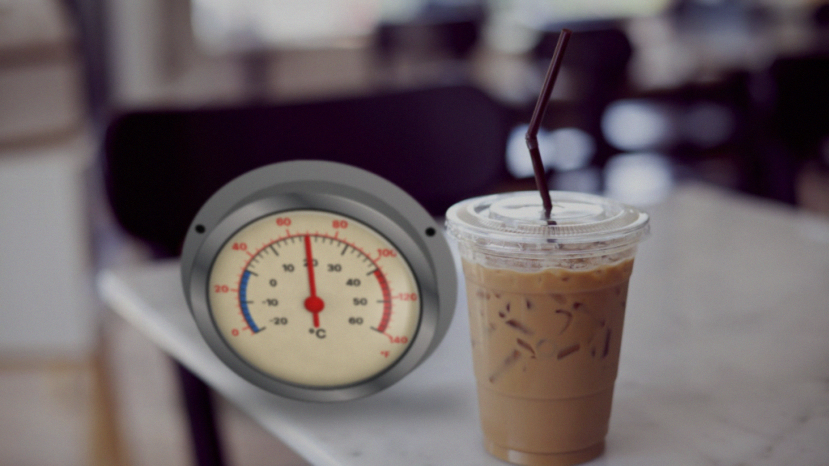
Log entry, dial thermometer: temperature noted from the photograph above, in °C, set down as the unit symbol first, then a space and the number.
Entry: °C 20
